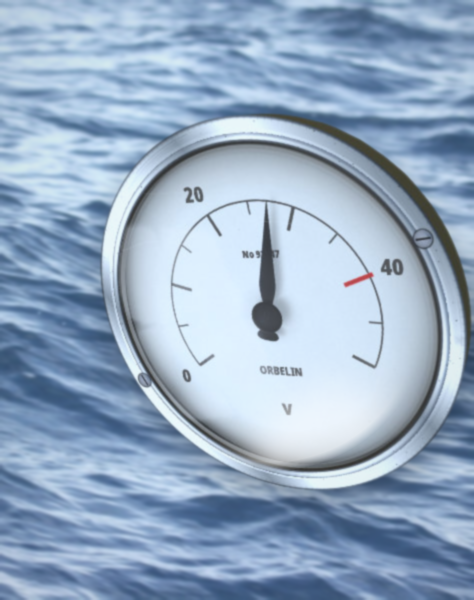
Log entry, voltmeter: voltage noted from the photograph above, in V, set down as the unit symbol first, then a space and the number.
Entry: V 27.5
